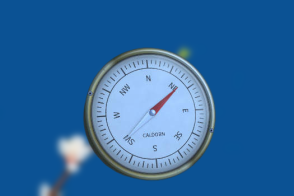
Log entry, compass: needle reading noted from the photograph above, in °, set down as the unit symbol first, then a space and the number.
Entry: ° 50
